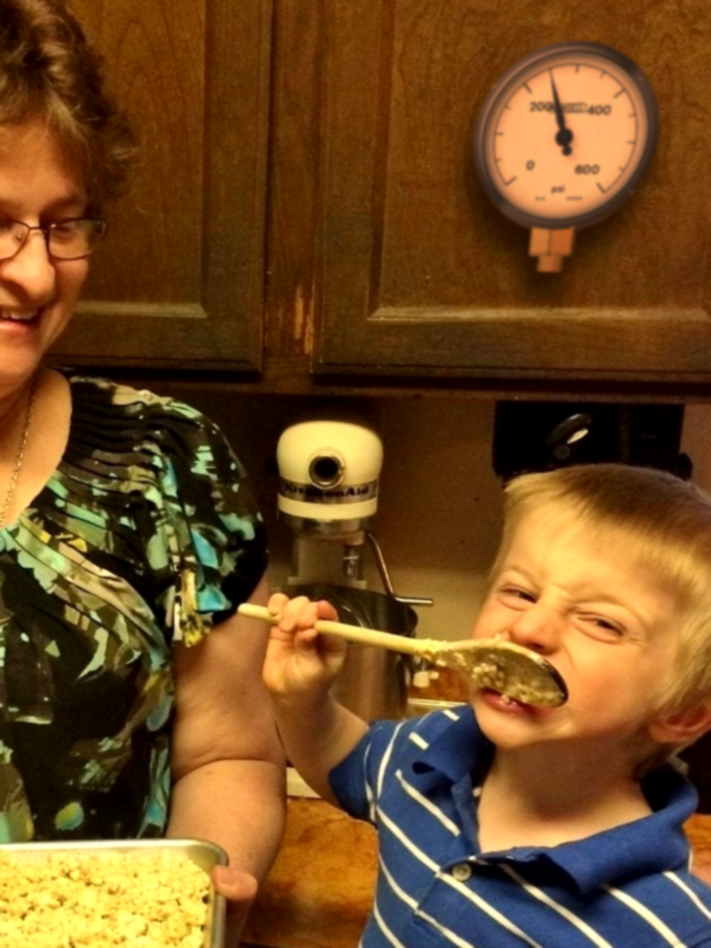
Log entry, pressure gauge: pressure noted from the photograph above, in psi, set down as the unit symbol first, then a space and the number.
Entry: psi 250
